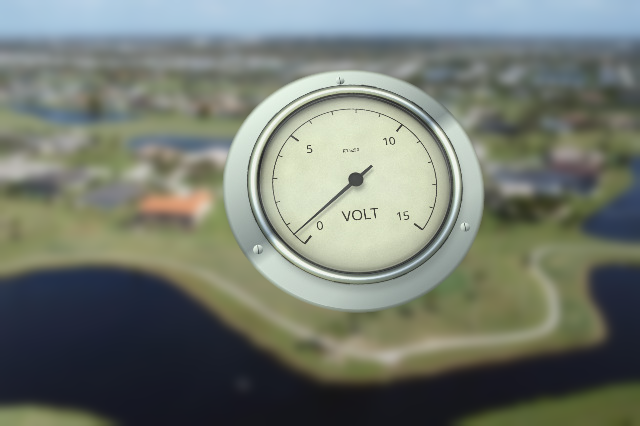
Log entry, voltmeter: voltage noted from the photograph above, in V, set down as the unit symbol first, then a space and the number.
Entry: V 0.5
